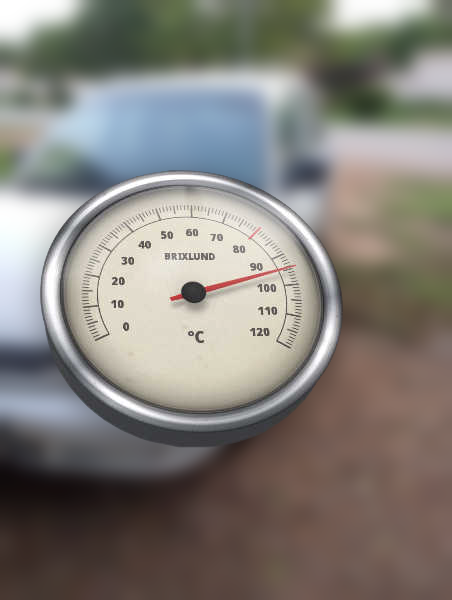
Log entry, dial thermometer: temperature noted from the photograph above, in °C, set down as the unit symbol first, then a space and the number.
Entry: °C 95
